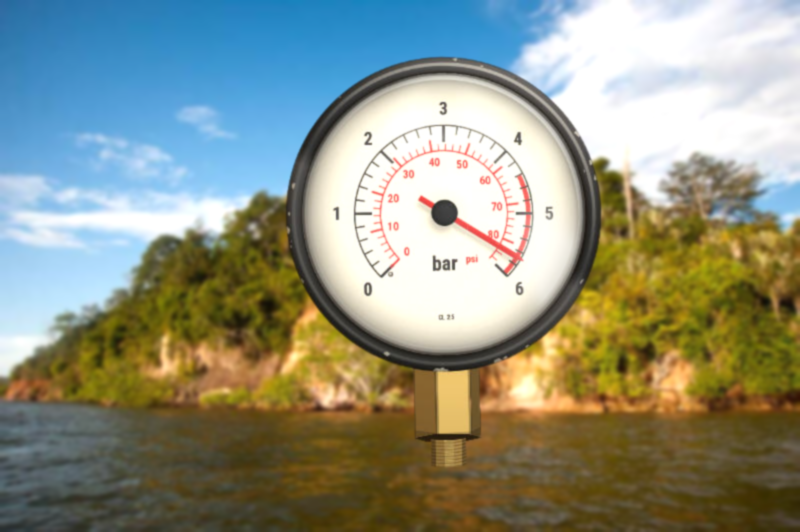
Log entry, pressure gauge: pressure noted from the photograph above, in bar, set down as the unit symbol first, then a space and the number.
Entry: bar 5.7
